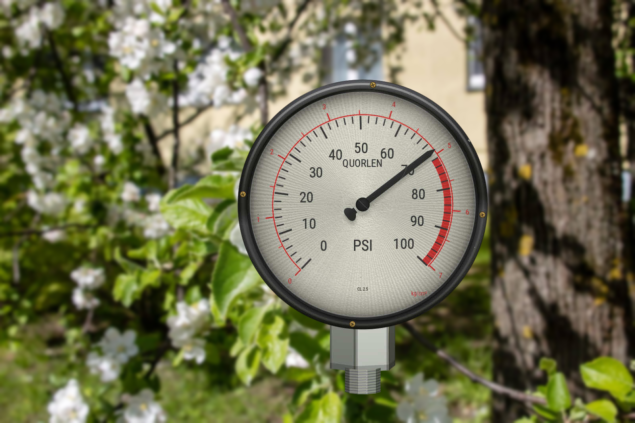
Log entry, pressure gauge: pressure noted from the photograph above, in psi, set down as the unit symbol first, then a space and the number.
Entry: psi 70
